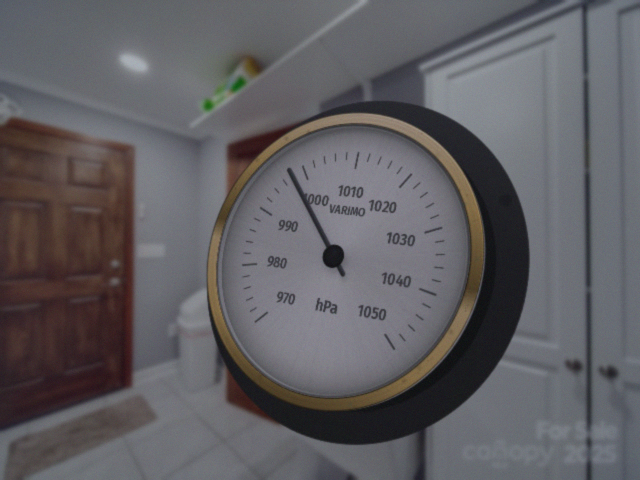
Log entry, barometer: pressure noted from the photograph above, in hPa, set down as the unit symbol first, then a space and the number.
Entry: hPa 998
